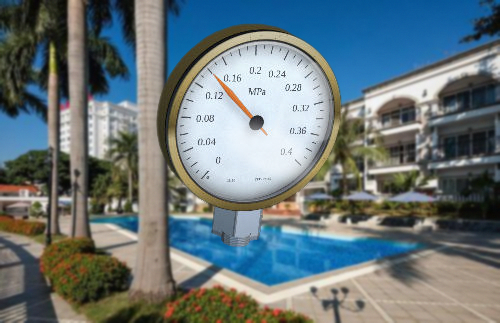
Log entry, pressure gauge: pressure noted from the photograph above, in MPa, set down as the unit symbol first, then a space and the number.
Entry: MPa 0.14
